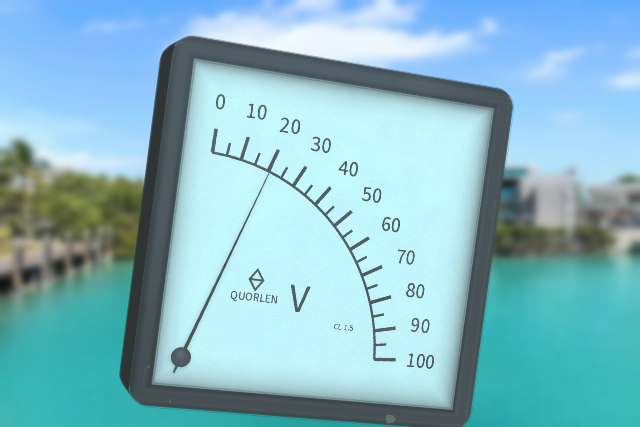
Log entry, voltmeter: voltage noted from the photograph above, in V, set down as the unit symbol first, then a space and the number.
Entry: V 20
